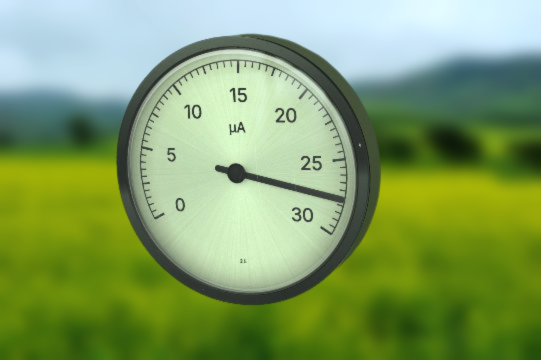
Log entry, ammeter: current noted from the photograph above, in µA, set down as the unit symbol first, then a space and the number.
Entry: µA 27.5
